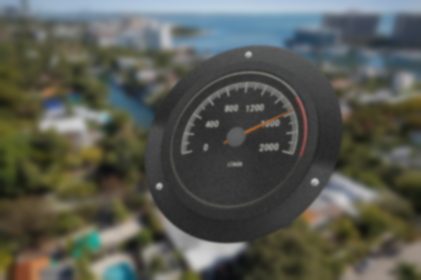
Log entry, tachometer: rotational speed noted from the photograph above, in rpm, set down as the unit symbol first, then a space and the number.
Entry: rpm 1600
